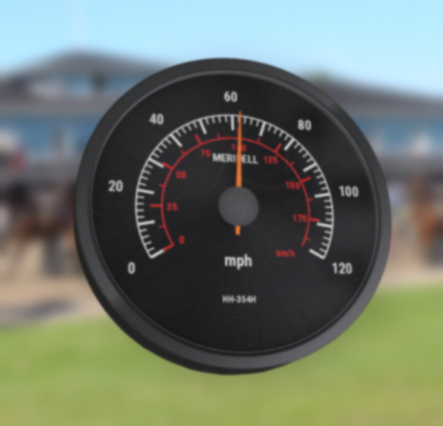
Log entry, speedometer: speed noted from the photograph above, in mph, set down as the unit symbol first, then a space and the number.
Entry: mph 62
